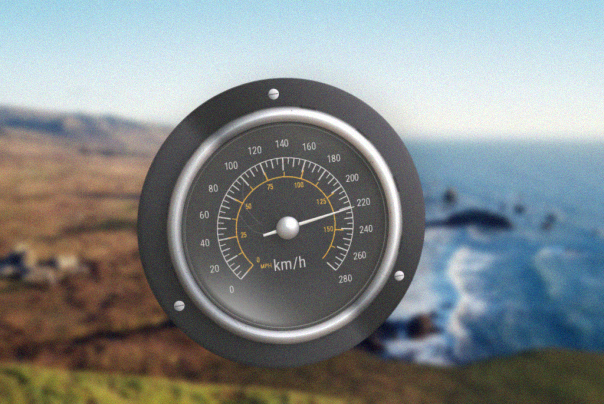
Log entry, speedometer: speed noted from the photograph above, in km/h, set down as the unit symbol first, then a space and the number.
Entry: km/h 220
